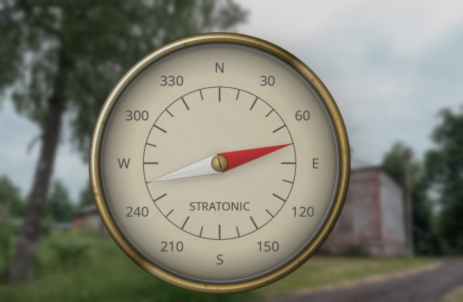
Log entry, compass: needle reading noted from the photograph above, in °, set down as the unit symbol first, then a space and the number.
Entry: ° 75
